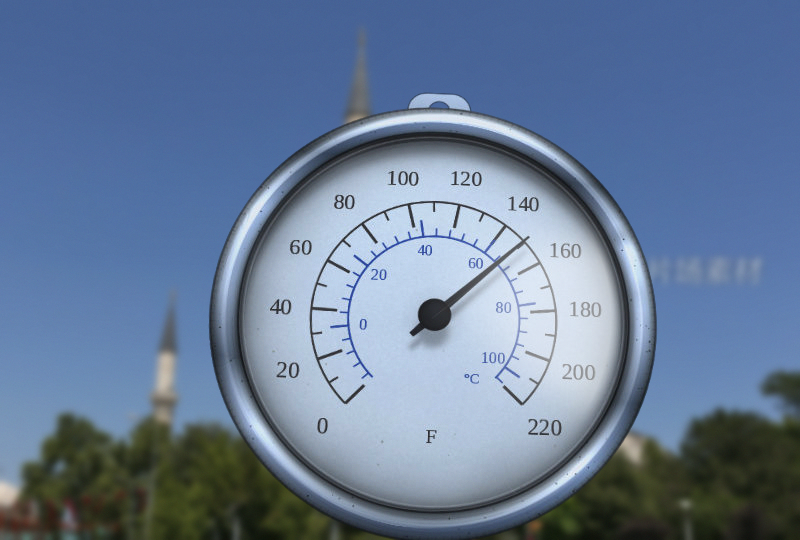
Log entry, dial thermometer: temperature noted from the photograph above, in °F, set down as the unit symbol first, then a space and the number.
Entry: °F 150
